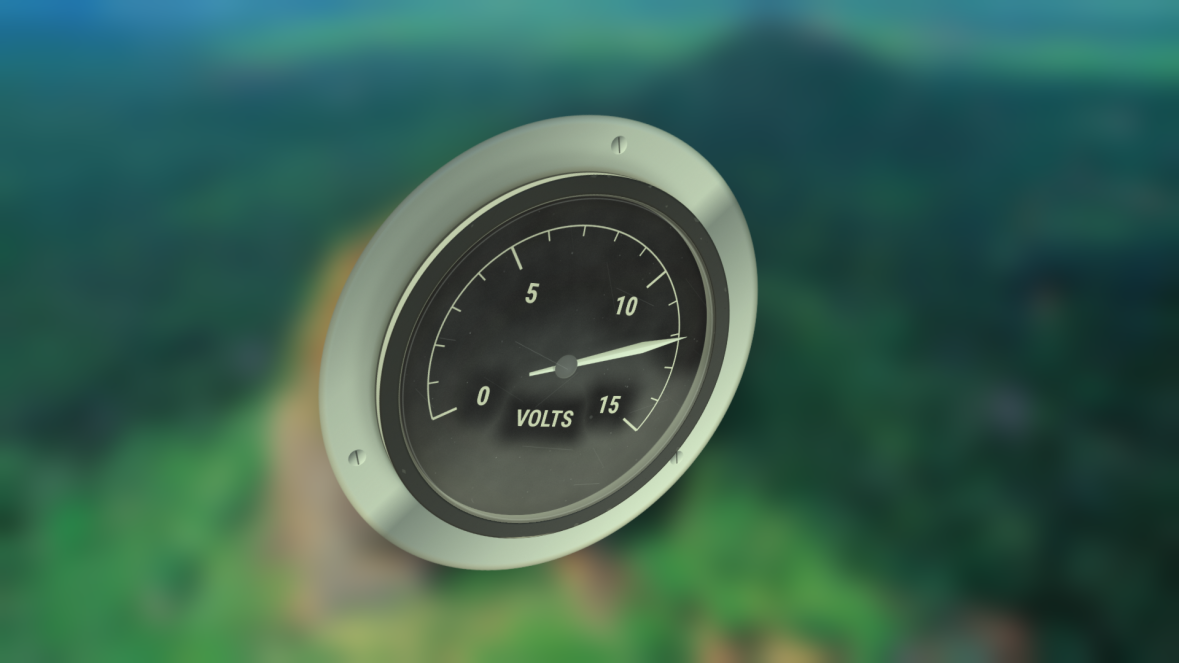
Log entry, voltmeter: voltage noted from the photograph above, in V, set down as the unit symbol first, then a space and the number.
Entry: V 12
